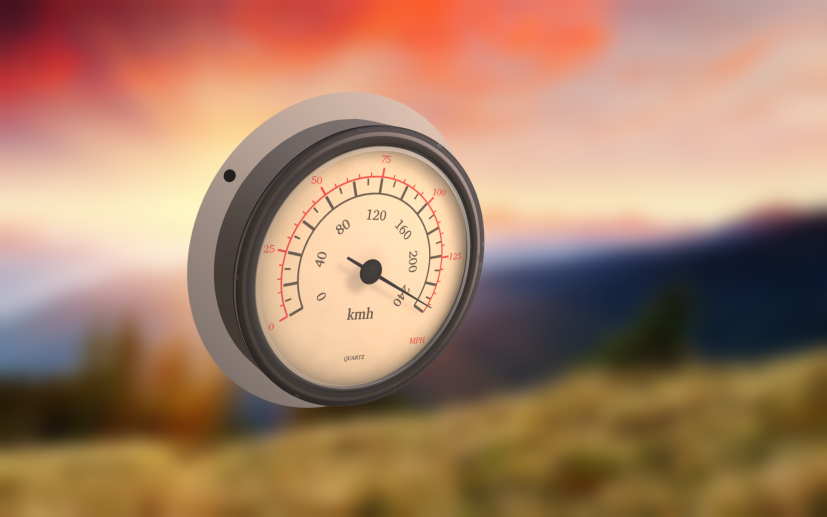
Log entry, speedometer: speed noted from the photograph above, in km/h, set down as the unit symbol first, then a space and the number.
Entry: km/h 235
